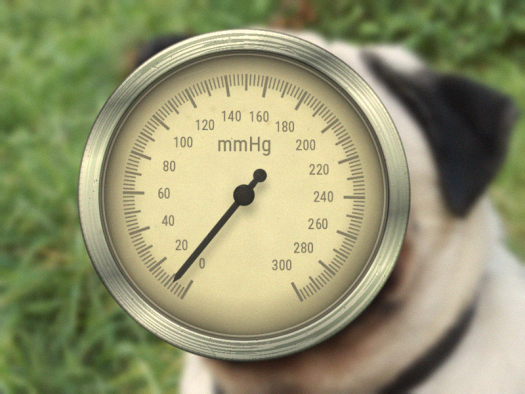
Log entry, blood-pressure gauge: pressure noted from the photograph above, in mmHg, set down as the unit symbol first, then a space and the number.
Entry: mmHg 8
